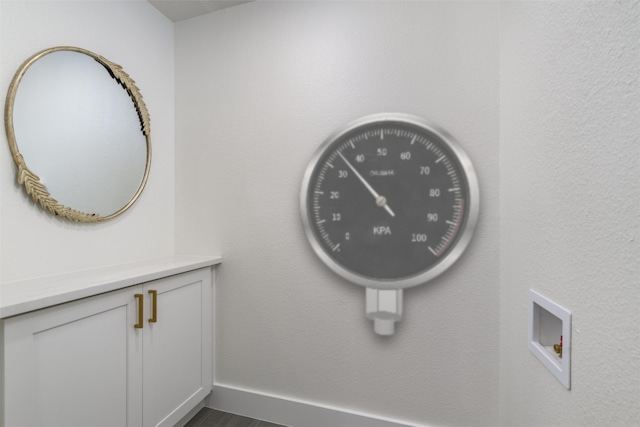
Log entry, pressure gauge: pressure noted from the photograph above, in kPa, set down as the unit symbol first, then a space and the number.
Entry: kPa 35
